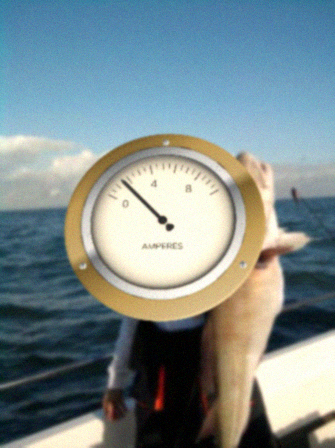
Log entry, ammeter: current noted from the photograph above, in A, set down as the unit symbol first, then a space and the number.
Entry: A 1.5
